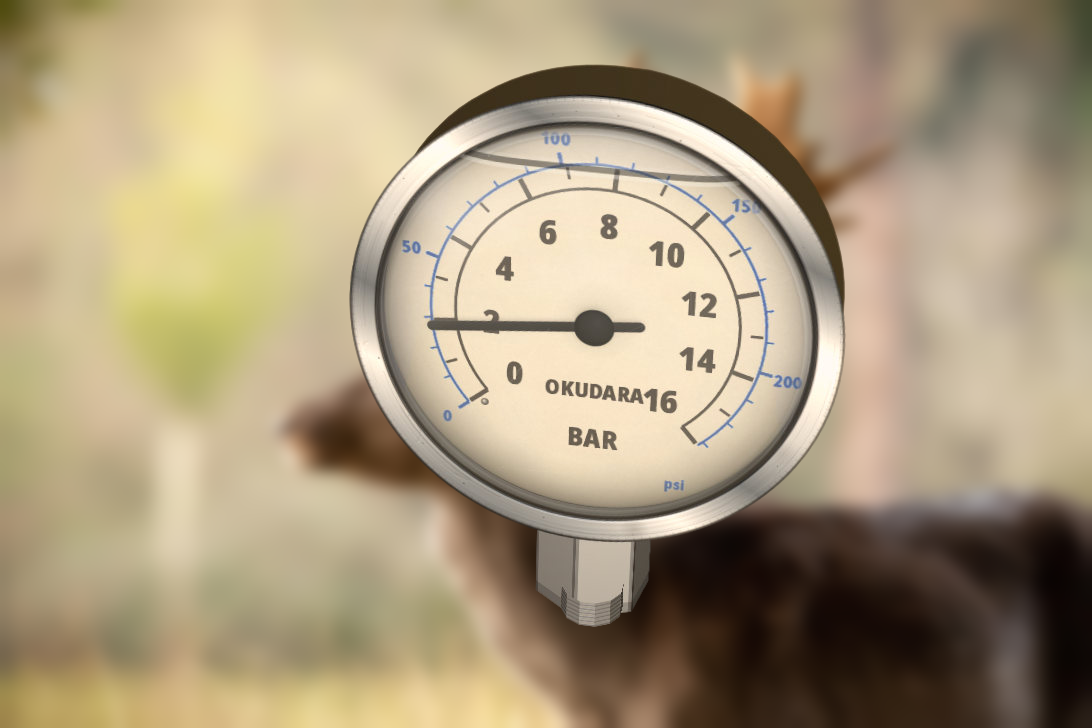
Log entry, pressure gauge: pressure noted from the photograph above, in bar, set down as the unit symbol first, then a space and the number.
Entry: bar 2
